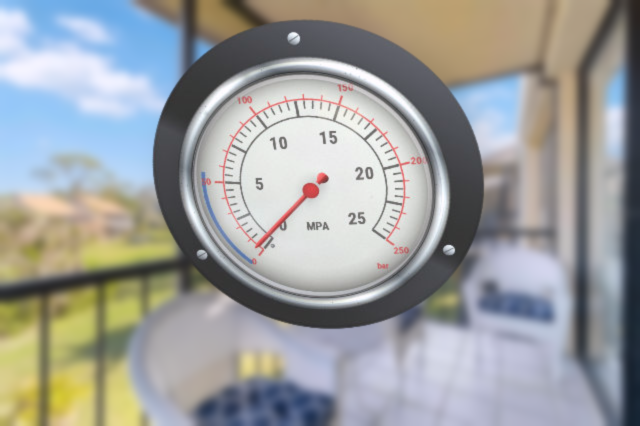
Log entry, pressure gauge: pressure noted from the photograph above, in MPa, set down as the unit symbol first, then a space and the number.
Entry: MPa 0.5
